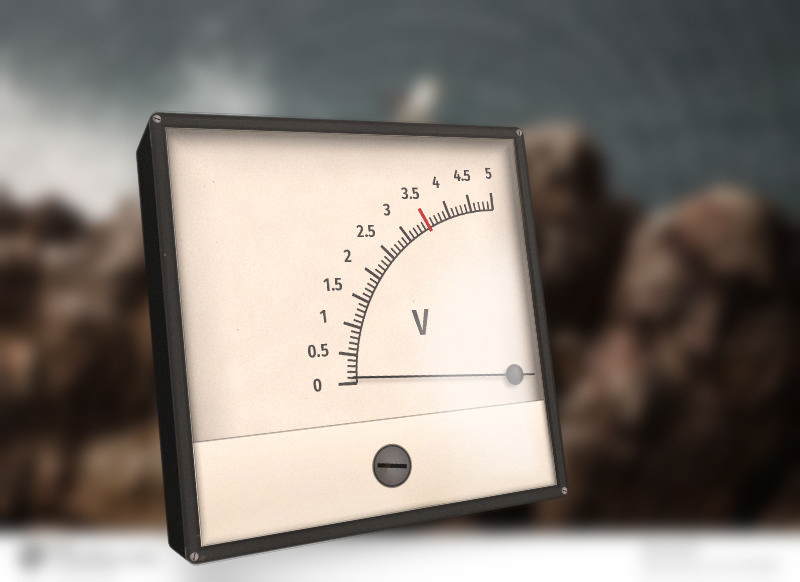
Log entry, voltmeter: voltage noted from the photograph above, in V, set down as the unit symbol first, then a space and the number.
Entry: V 0.1
